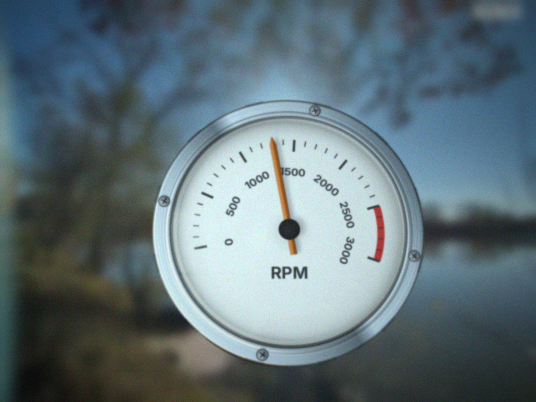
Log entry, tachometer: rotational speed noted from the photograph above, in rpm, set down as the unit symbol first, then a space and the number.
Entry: rpm 1300
